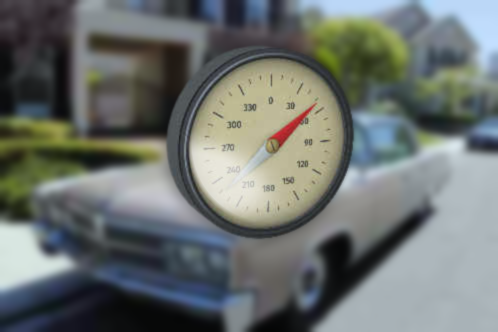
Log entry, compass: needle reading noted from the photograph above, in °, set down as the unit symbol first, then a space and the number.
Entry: ° 50
